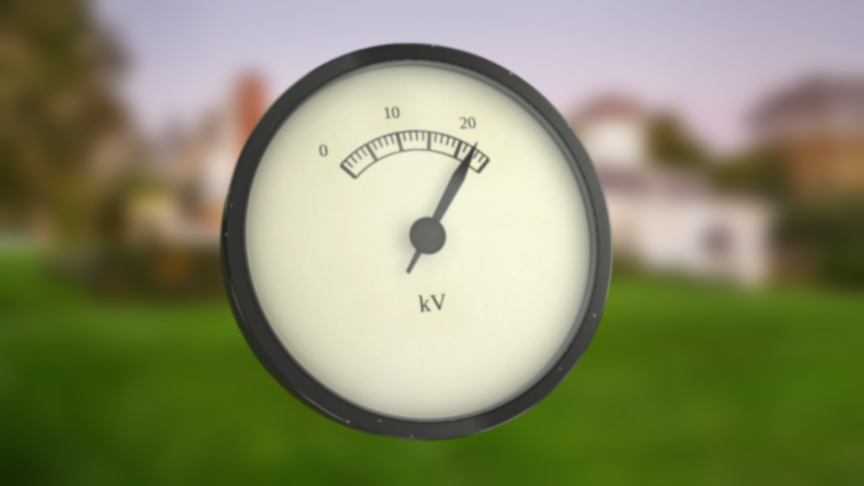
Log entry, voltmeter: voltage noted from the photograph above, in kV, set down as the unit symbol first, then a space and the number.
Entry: kV 22
